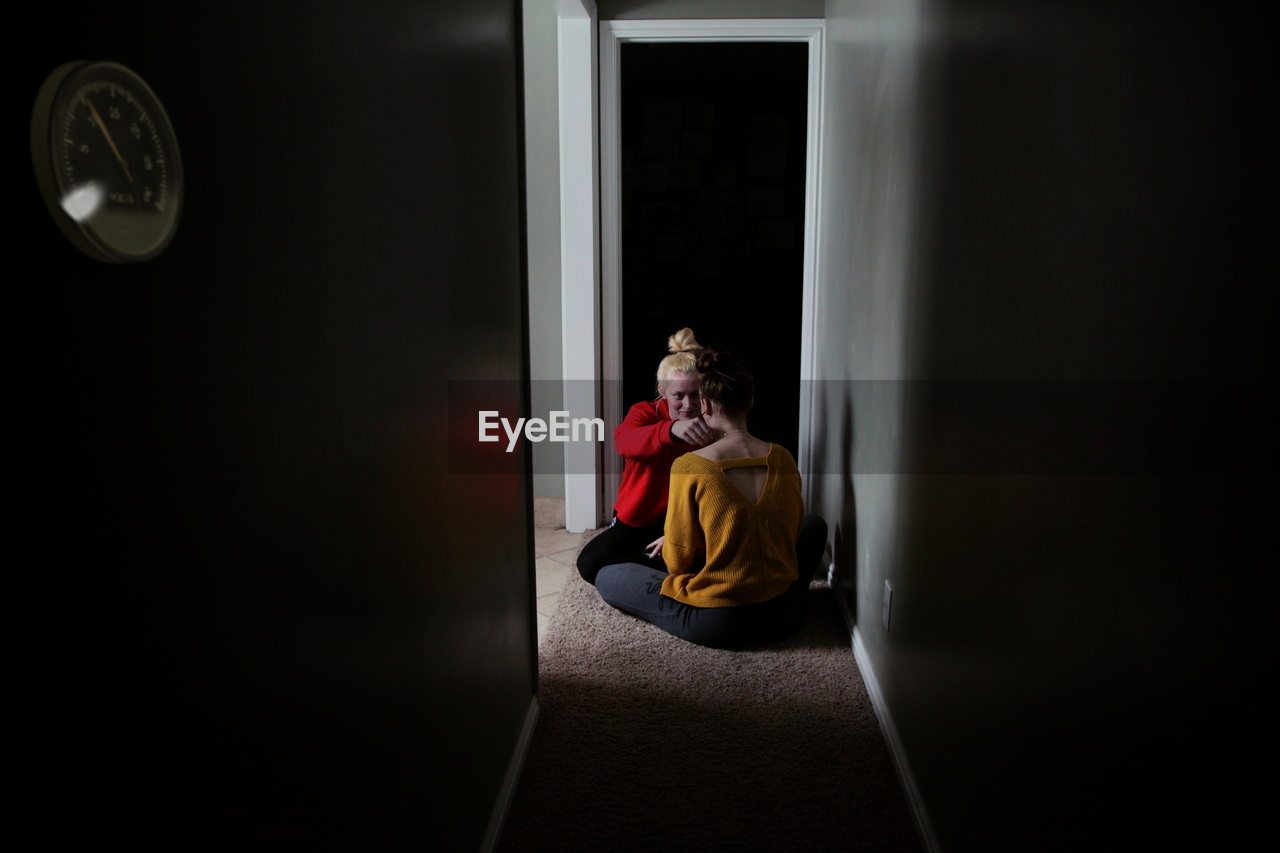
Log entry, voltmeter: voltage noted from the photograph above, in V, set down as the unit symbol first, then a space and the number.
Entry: V 10
